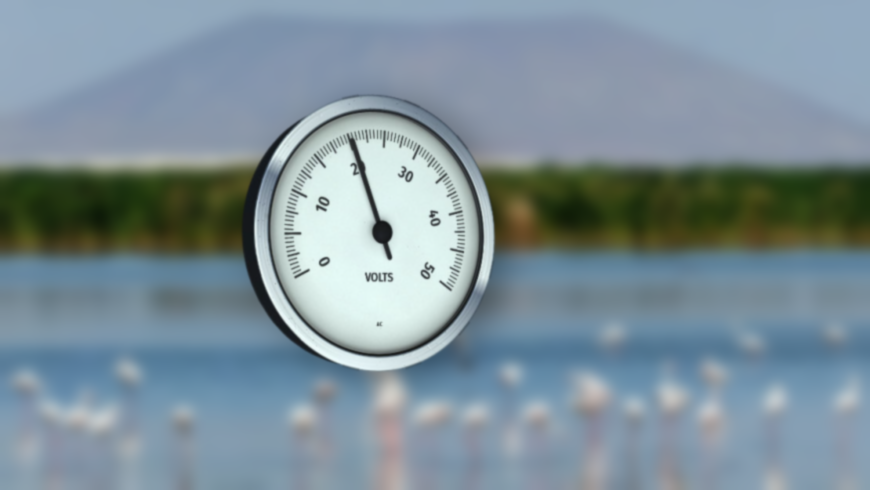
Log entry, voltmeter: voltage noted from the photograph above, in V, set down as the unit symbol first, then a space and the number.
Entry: V 20
